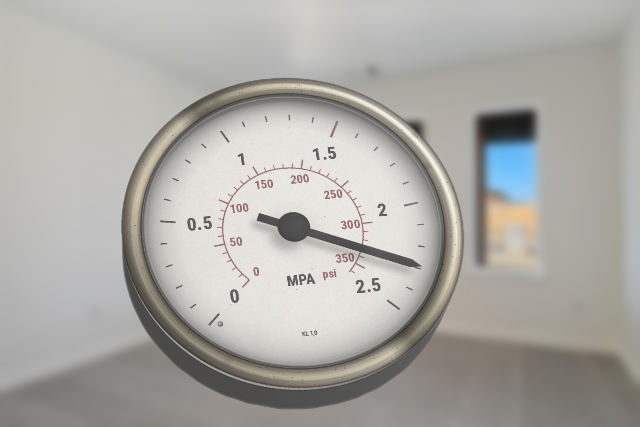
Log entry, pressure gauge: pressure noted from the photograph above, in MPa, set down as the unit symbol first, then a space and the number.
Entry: MPa 2.3
